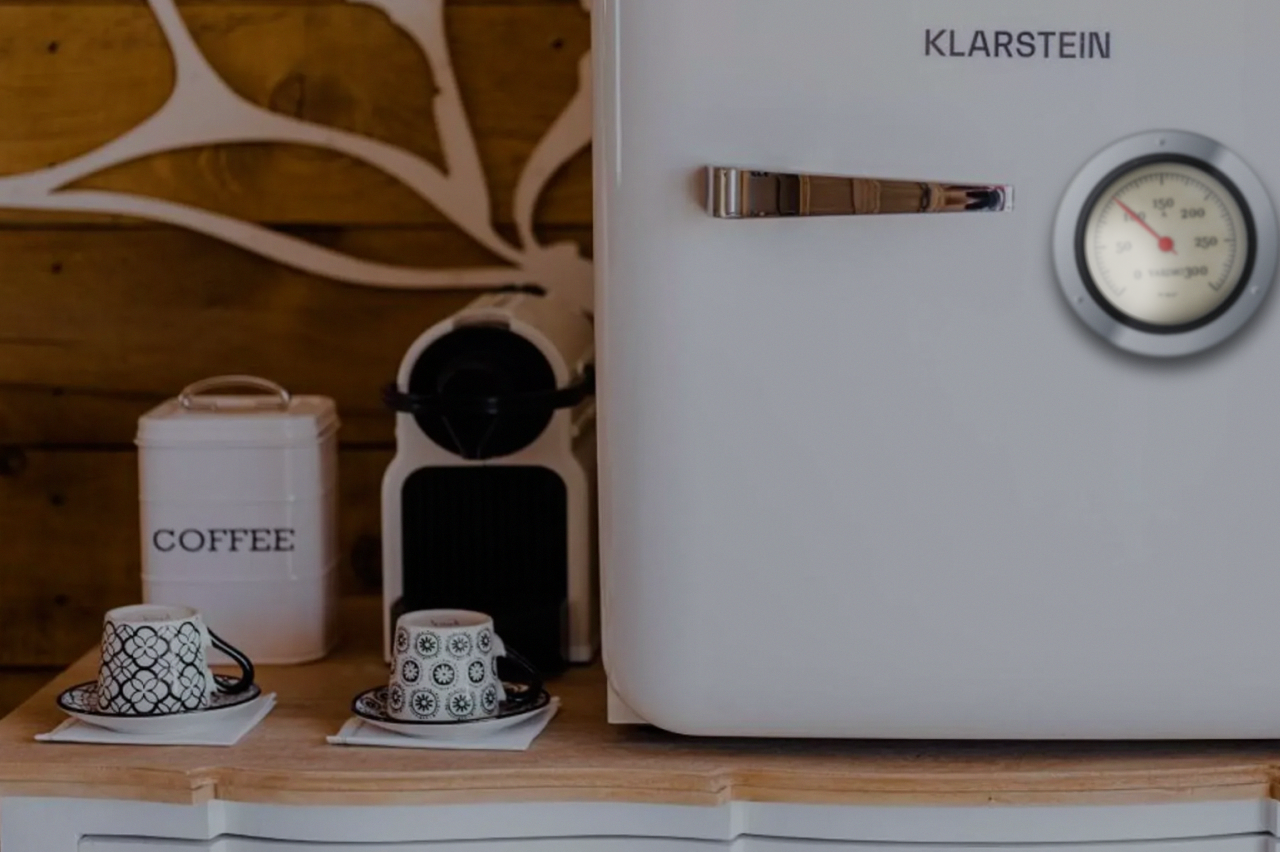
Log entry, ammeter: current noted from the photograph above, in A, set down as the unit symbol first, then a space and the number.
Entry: A 100
